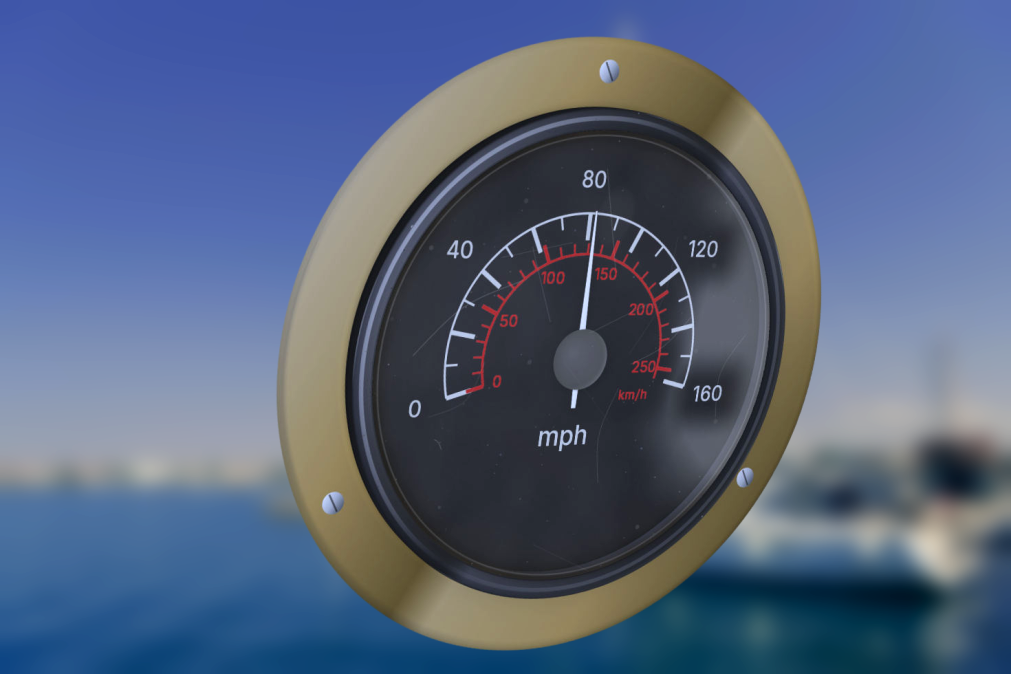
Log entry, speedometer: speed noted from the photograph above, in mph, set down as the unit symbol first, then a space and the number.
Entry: mph 80
